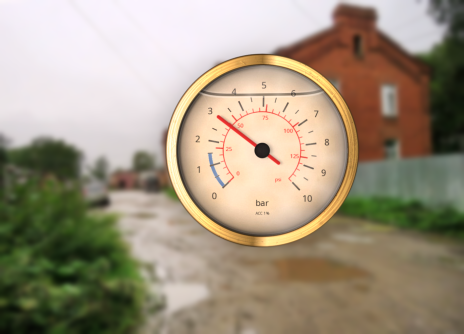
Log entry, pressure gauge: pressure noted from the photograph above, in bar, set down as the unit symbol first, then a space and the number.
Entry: bar 3
